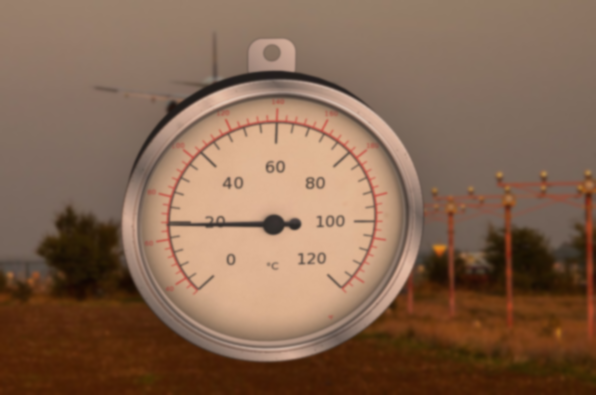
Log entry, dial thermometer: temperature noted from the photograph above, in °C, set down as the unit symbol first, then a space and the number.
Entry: °C 20
